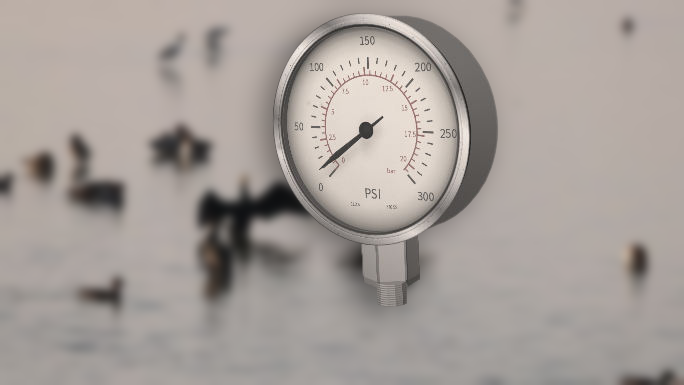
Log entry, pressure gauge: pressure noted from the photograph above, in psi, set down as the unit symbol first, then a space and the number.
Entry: psi 10
